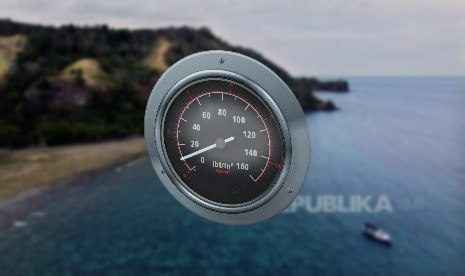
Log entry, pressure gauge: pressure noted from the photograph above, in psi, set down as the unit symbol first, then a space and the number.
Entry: psi 10
